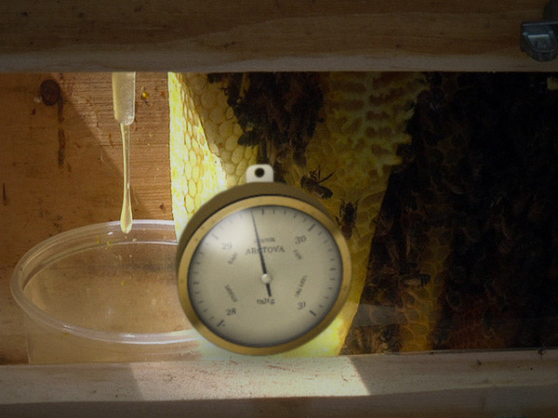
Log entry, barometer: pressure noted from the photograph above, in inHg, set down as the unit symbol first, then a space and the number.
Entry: inHg 29.4
